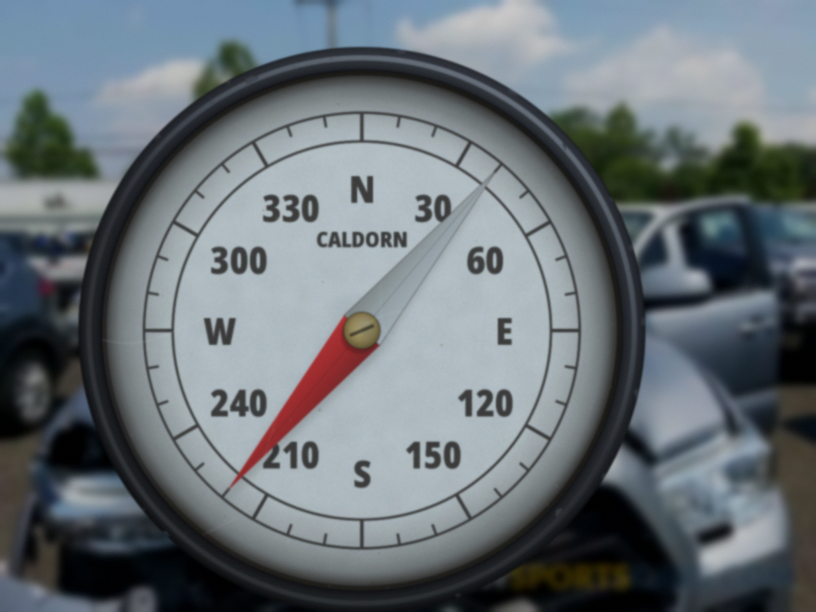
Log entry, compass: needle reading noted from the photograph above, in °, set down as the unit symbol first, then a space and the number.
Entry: ° 220
